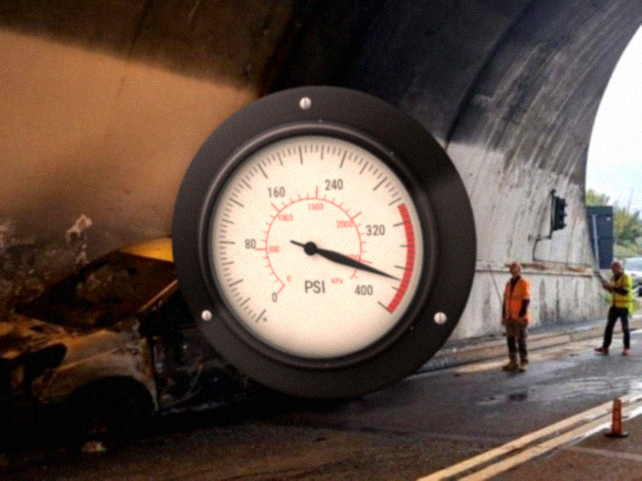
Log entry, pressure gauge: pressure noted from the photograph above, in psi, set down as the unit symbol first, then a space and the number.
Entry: psi 370
